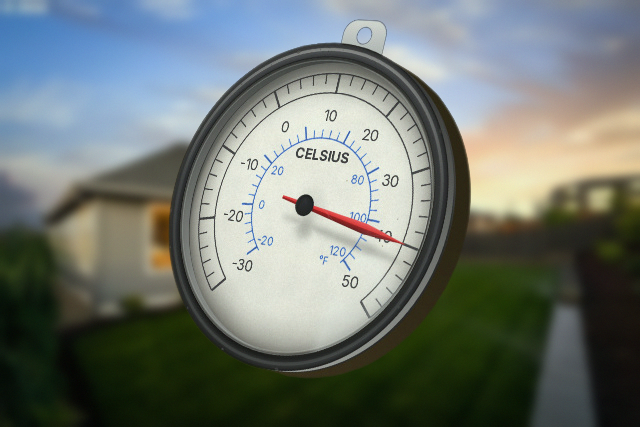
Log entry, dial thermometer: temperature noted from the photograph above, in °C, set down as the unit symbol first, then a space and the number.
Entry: °C 40
